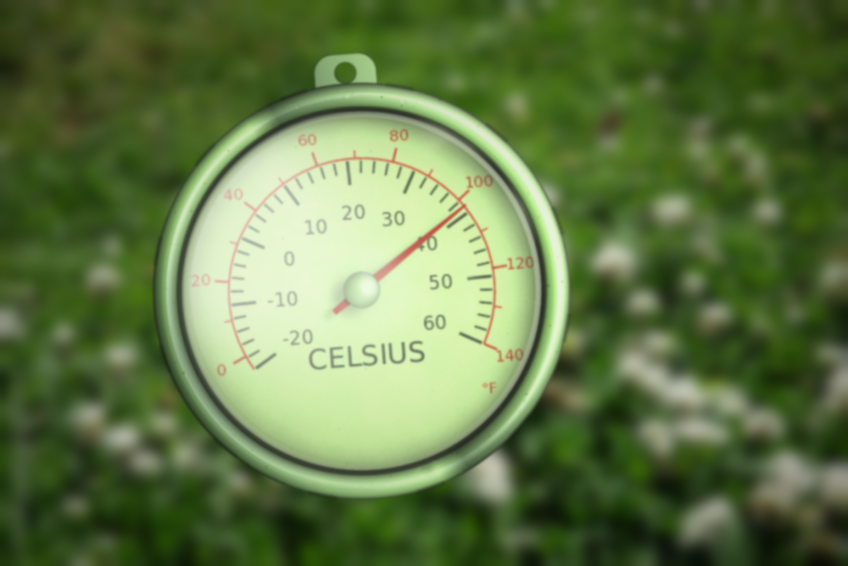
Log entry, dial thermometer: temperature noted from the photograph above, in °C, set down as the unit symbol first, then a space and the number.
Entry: °C 39
